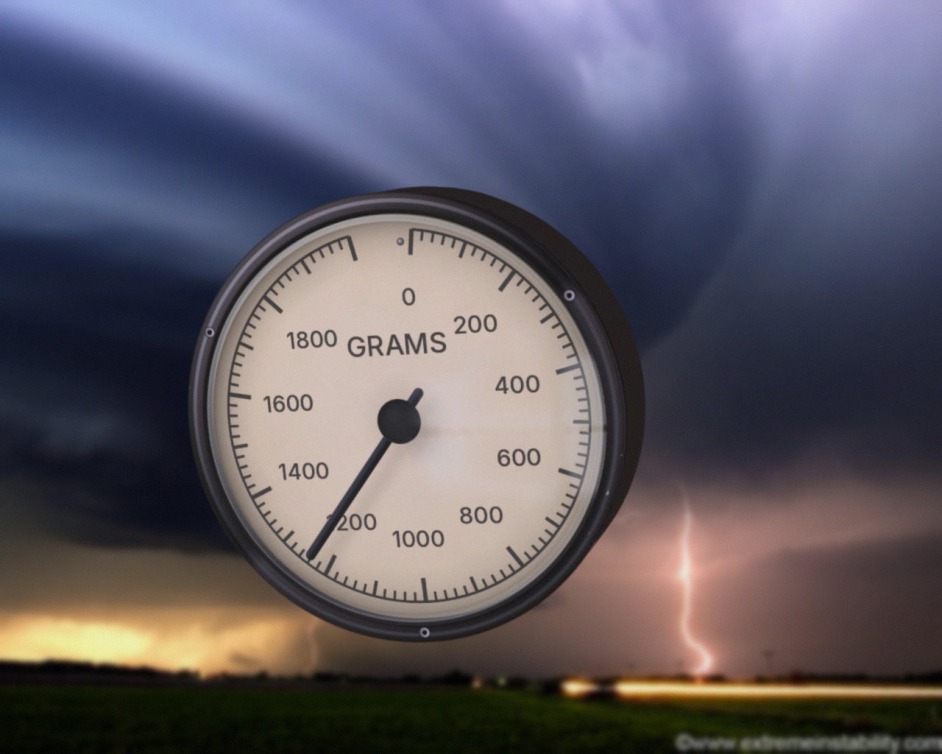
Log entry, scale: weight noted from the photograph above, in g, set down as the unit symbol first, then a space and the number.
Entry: g 1240
